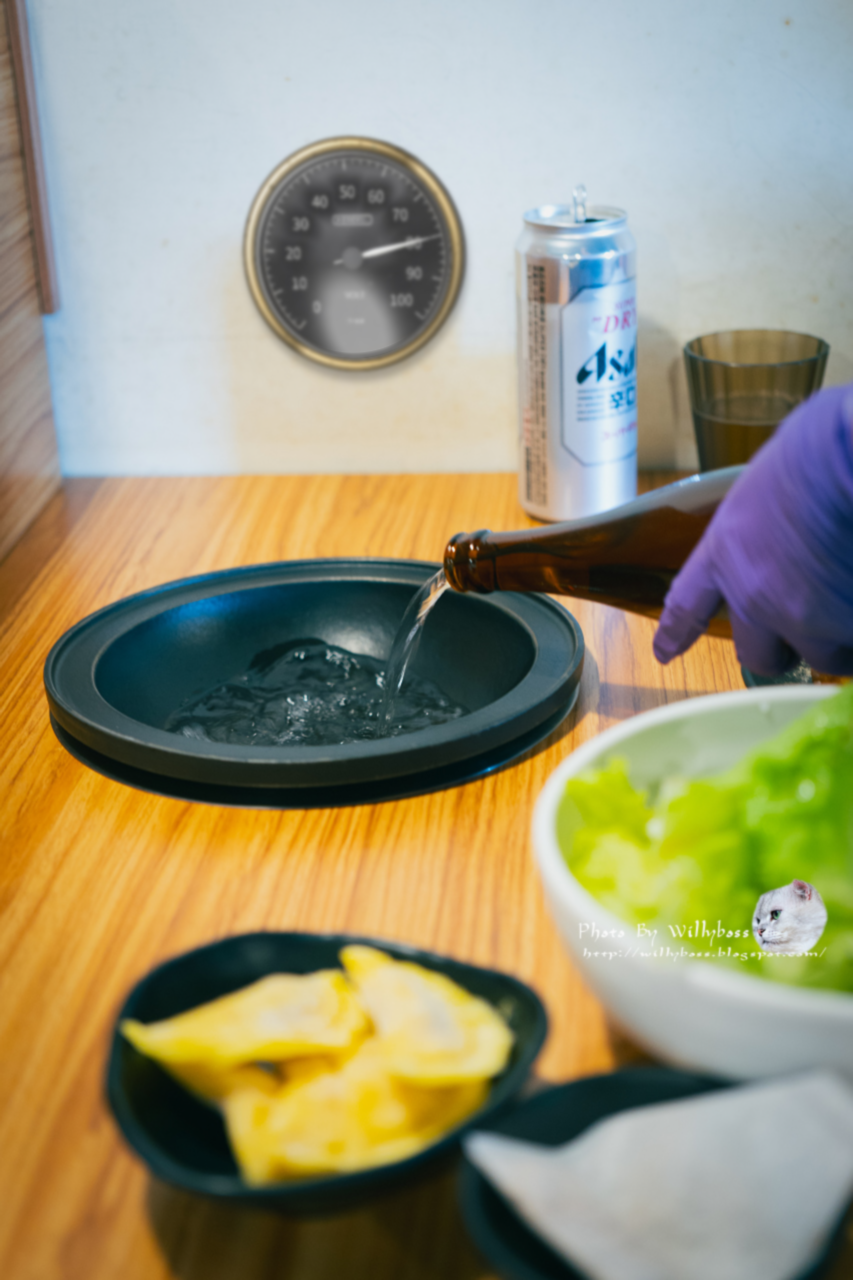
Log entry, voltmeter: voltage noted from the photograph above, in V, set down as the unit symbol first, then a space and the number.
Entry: V 80
